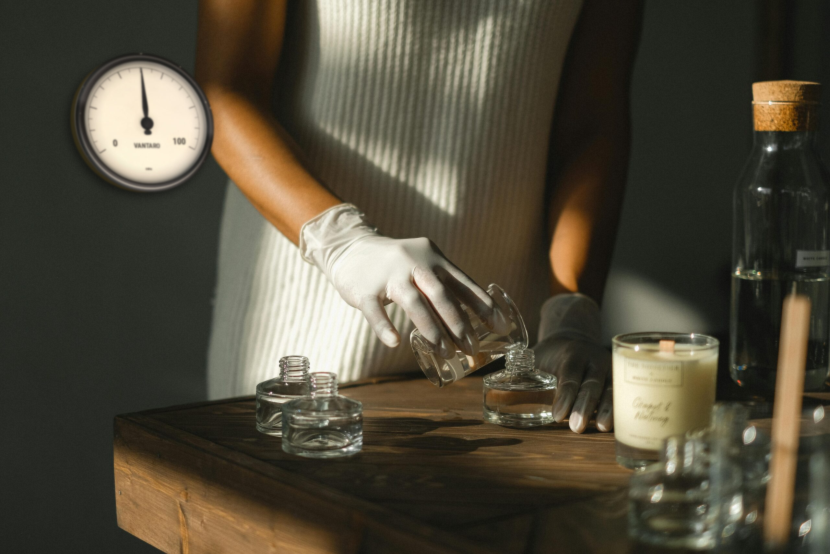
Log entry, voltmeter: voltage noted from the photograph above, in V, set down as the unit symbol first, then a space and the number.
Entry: V 50
